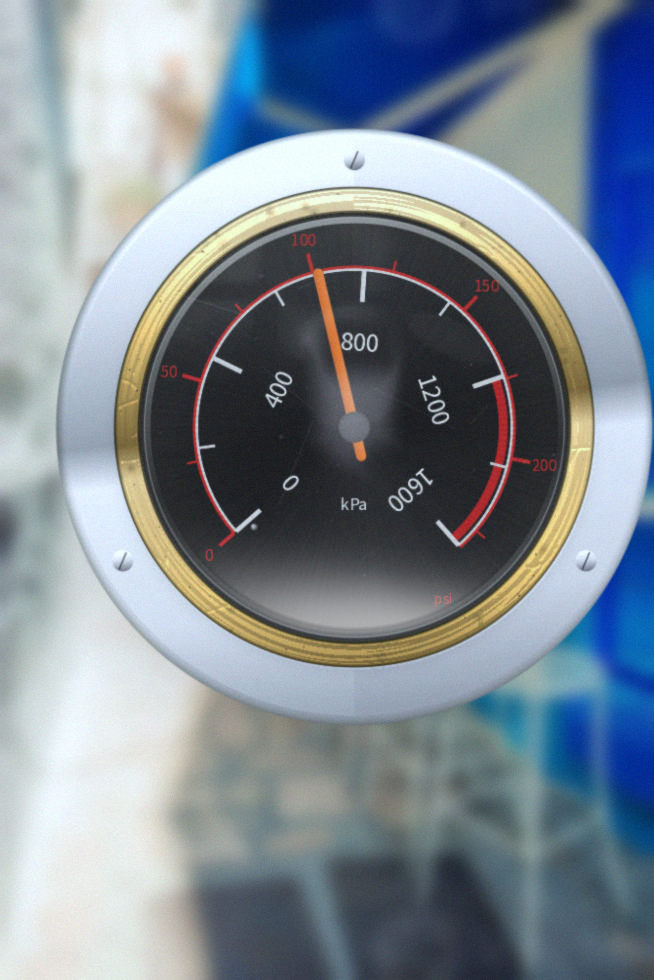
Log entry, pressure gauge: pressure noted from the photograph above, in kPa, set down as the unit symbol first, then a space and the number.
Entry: kPa 700
